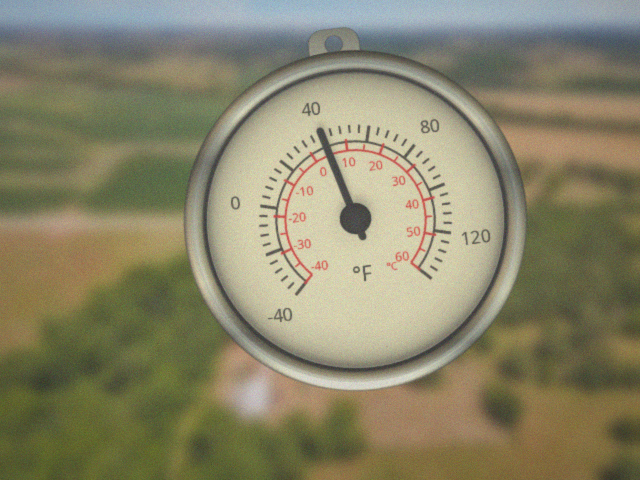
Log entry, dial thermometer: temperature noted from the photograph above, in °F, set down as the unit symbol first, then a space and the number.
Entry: °F 40
